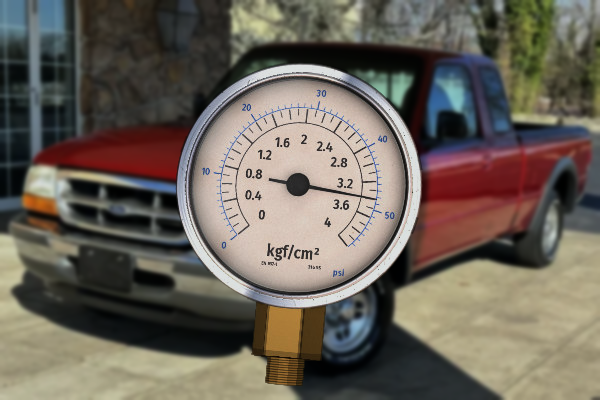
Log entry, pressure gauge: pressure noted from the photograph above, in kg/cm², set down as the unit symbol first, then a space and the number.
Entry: kg/cm² 3.4
